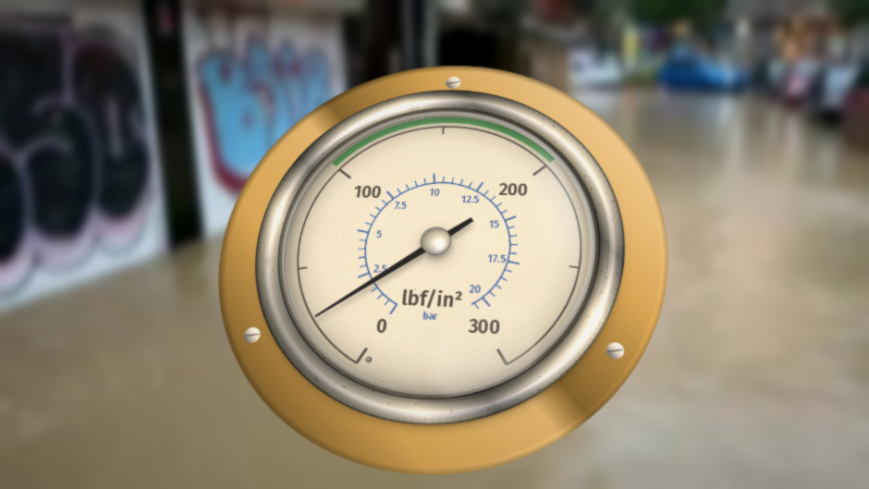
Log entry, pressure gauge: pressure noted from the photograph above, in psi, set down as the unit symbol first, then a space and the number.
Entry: psi 25
